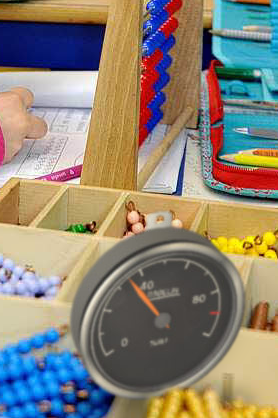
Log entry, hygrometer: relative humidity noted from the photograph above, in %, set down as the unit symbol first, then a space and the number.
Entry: % 35
